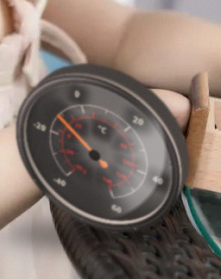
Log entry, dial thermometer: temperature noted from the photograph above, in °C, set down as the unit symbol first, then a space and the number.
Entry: °C -10
